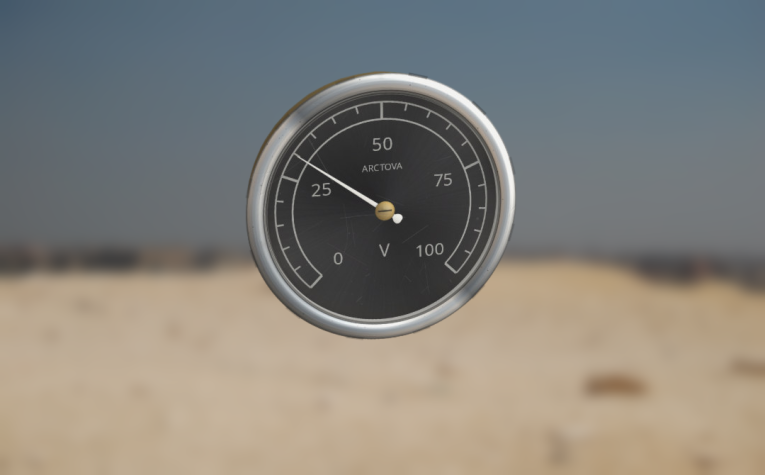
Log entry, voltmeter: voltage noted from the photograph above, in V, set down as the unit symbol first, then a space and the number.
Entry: V 30
